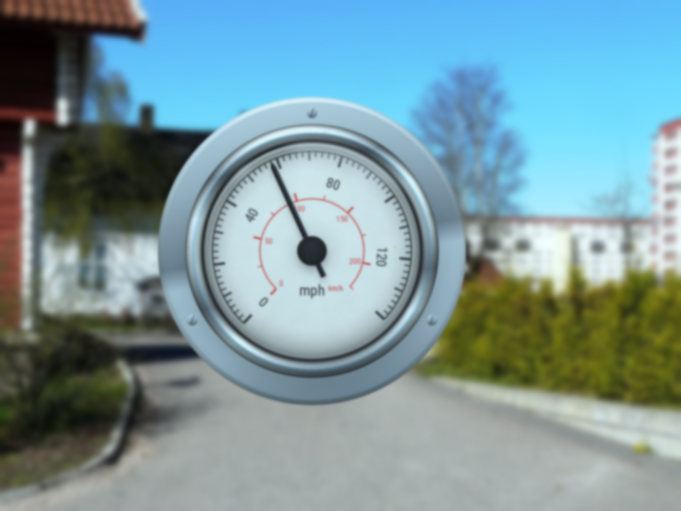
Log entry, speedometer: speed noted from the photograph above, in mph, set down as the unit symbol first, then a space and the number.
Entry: mph 58
